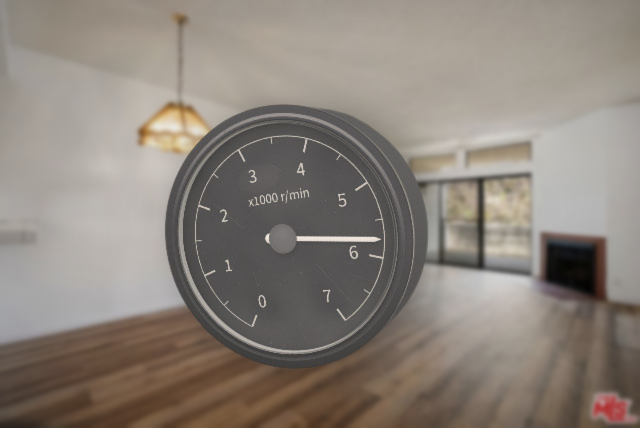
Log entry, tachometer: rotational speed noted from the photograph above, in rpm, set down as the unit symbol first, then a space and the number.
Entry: rpm 5750
